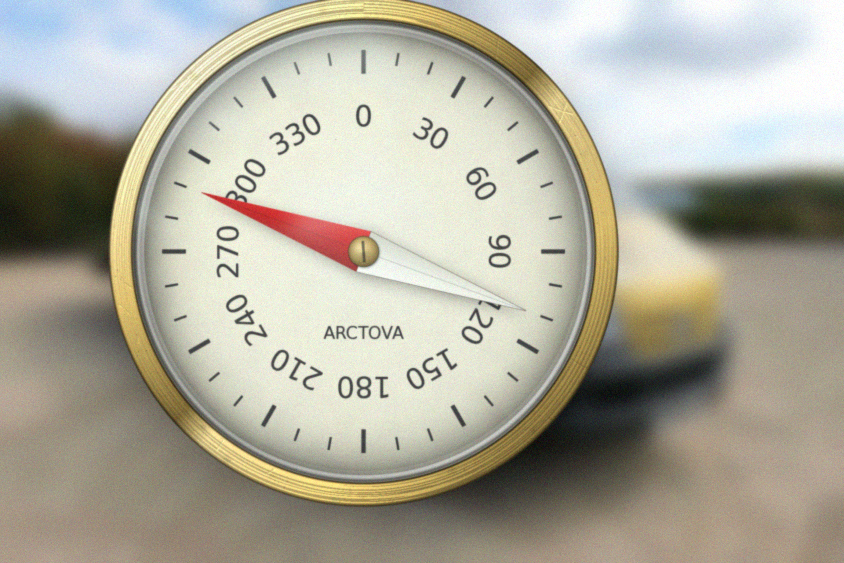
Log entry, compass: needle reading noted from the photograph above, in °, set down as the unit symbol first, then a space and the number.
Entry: ° 290
